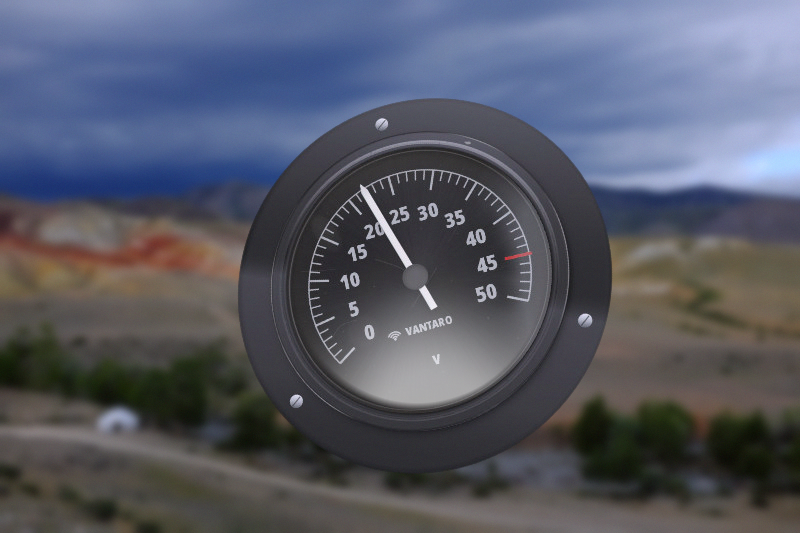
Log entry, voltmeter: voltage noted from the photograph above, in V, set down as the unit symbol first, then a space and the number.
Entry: V 22
